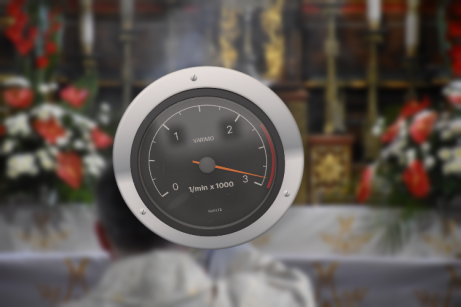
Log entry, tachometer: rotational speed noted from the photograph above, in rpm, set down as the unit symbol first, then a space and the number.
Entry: rpm 2875
